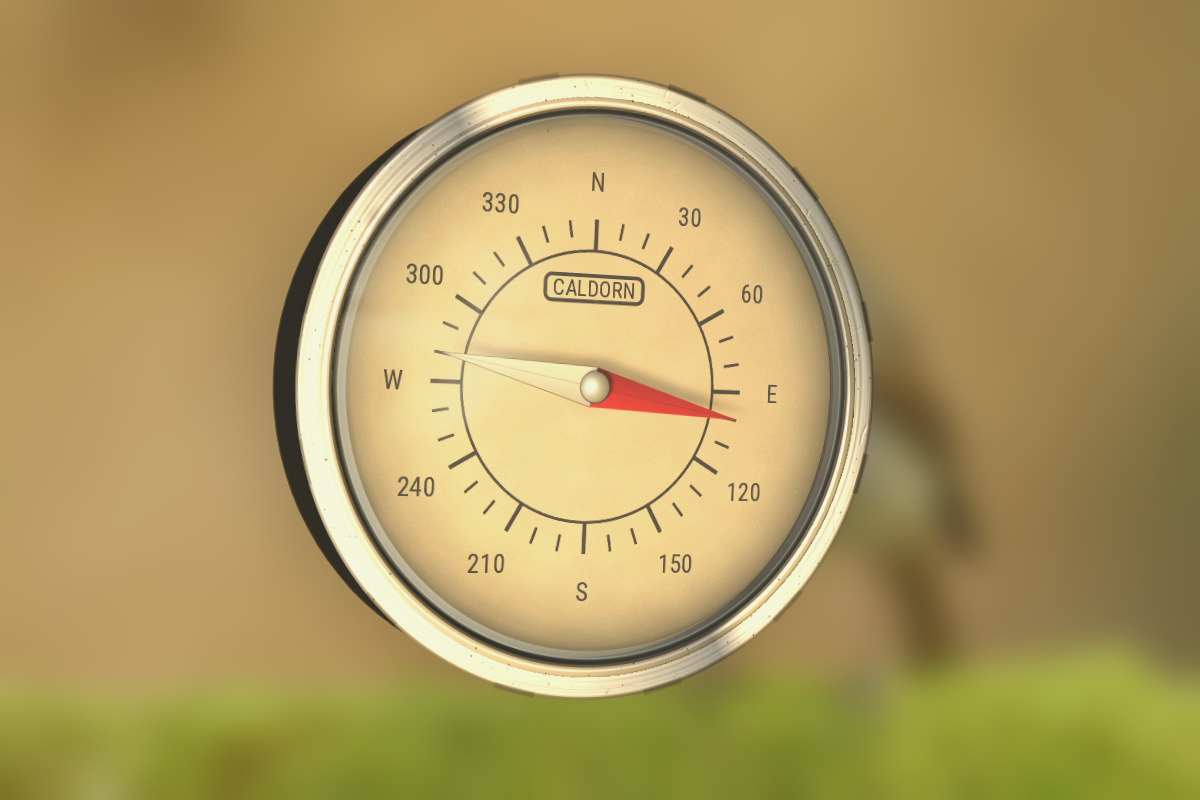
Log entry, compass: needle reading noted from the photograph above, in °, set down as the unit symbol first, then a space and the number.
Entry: ° 100
